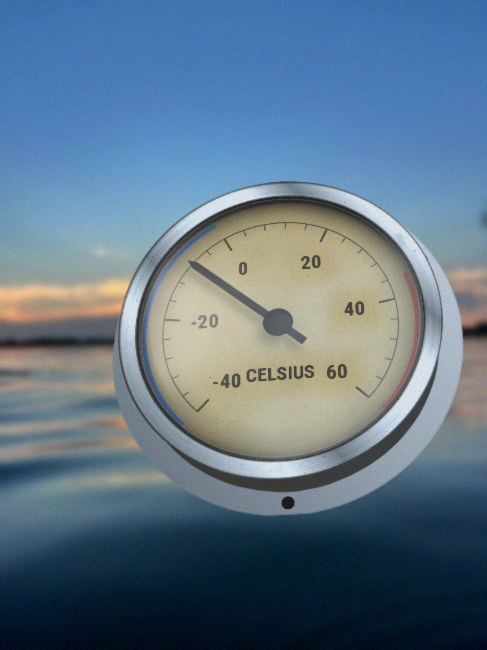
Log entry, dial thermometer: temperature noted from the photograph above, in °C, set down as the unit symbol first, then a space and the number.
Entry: °C -8
